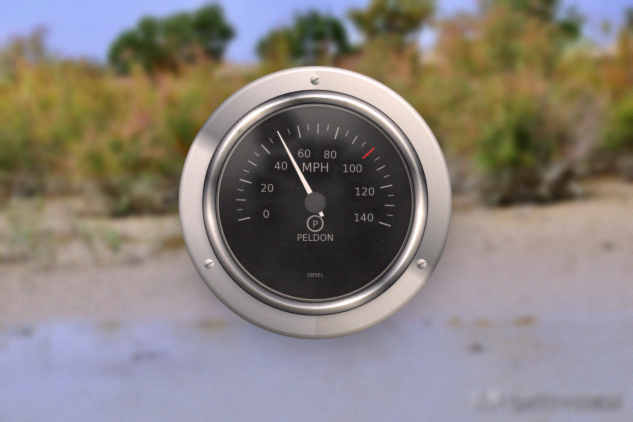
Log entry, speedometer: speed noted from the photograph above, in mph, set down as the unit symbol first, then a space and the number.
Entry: mph 50
